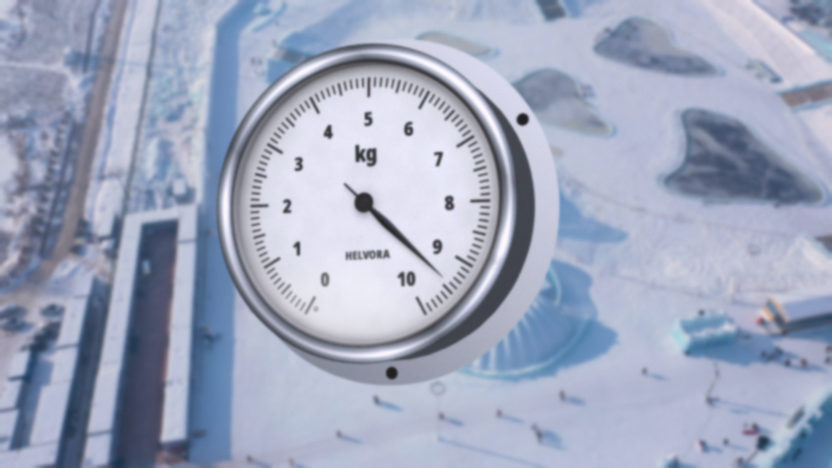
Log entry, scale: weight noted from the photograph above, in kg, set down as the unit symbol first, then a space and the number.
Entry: kg 9.4
